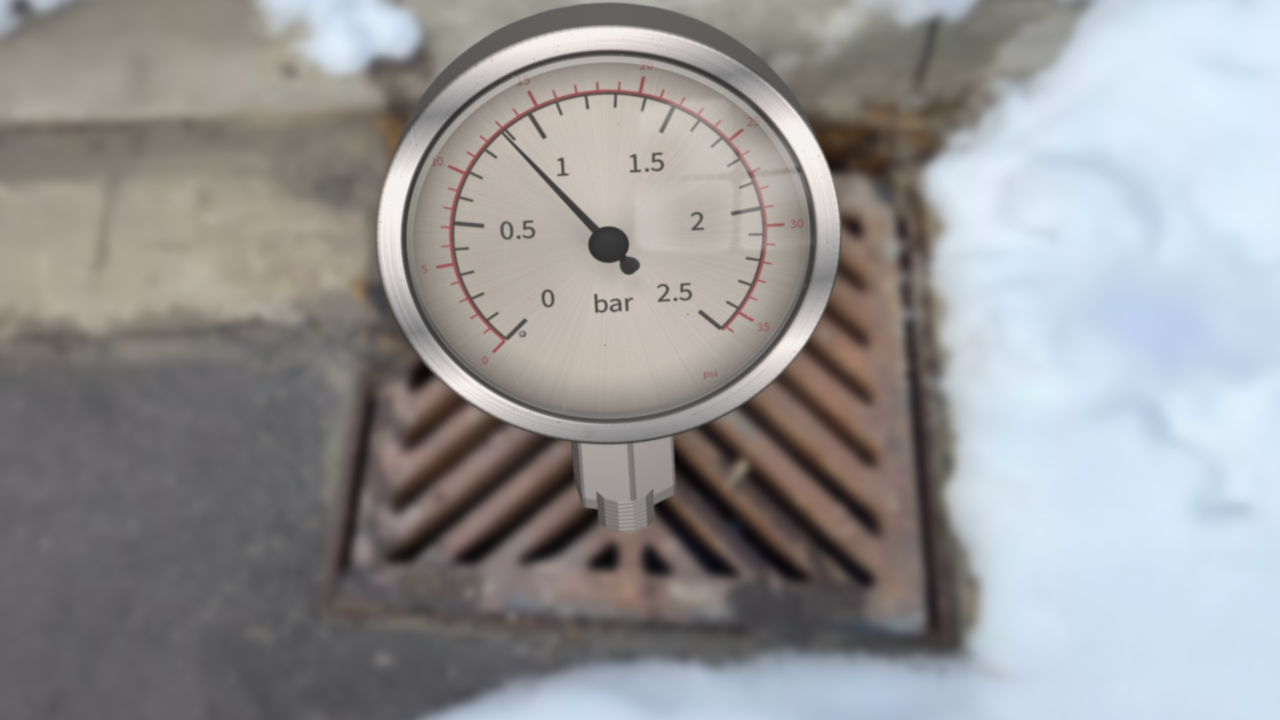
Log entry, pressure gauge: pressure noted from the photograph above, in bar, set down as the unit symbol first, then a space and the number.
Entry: bar 0.9
